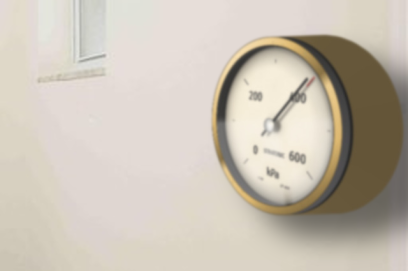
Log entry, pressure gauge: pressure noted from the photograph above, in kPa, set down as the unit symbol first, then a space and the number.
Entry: kPa 400
